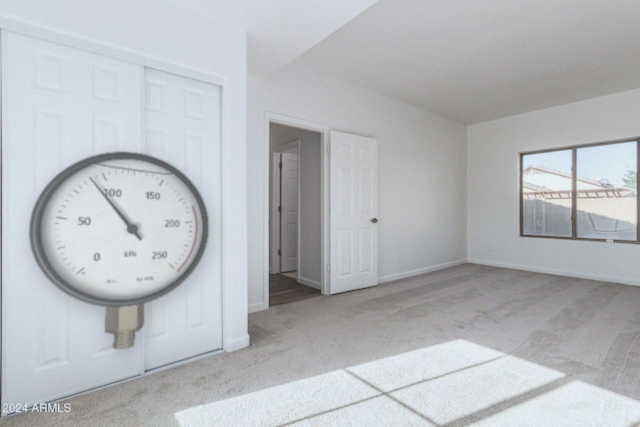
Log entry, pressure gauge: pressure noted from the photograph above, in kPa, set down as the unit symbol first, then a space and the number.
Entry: kPa 90
